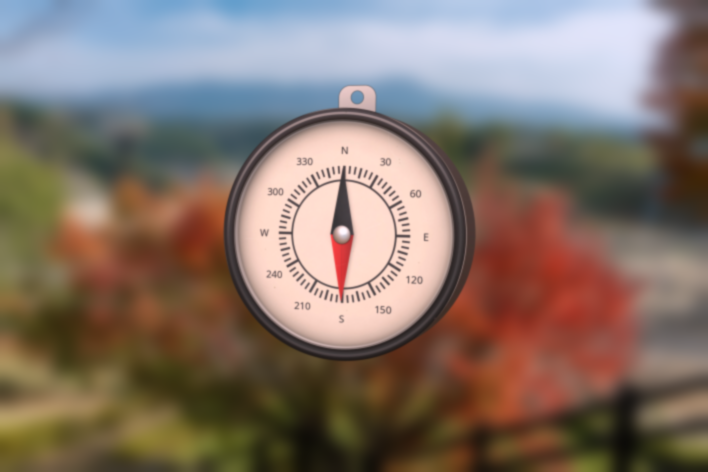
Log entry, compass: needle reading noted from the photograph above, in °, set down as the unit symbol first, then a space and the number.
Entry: ° 180
